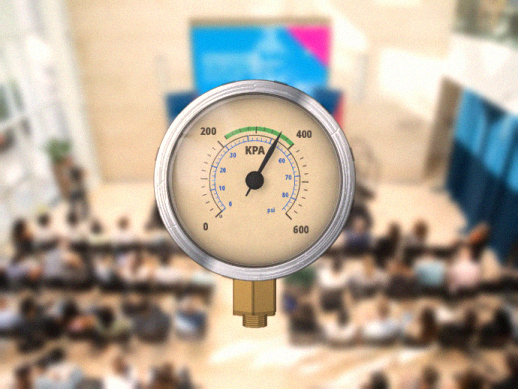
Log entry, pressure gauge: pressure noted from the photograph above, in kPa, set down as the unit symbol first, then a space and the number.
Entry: kPa 360
